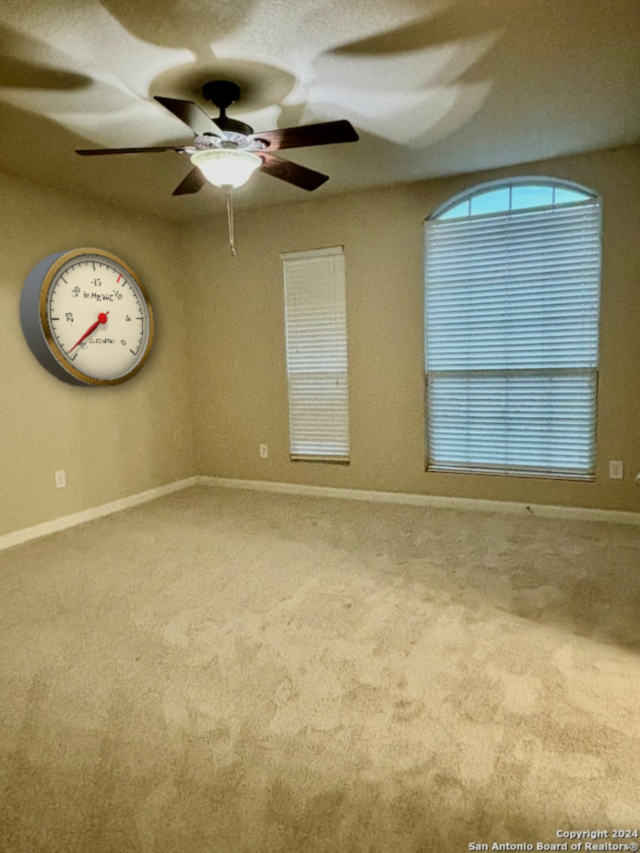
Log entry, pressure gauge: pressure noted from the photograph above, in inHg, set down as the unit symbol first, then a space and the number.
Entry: inHg -29
